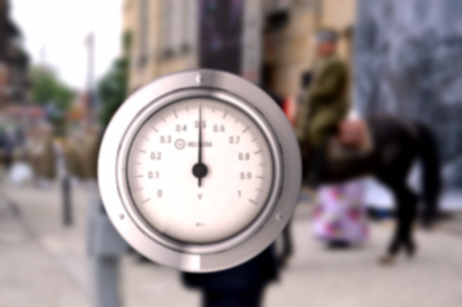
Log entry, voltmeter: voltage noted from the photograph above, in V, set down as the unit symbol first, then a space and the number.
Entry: V 0.5
